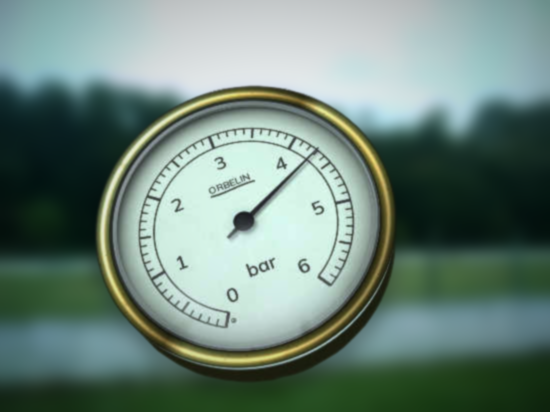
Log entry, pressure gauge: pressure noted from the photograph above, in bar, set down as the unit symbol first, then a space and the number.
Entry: bar 4.3
